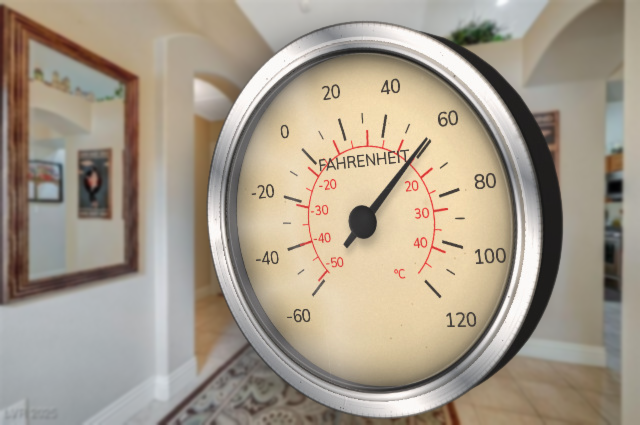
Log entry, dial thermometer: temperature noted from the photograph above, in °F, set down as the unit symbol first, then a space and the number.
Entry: °F 60
